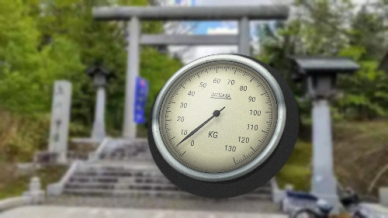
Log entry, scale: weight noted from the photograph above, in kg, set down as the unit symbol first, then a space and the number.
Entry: kg 5
